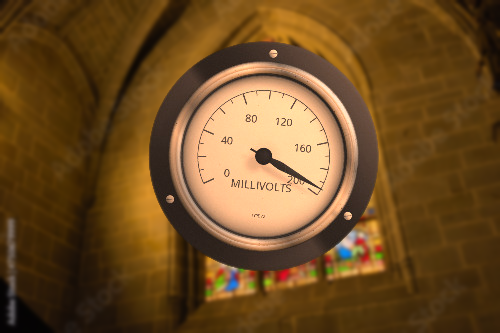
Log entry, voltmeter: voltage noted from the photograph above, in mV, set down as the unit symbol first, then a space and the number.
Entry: mV 195
